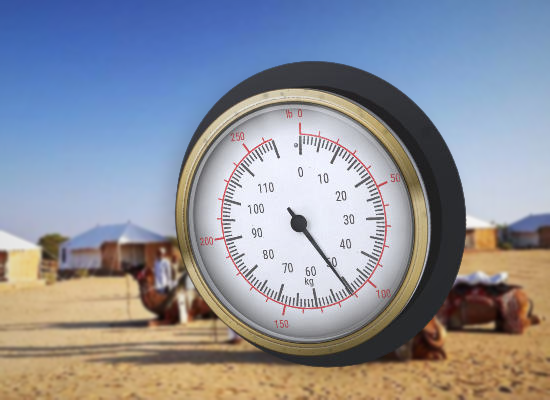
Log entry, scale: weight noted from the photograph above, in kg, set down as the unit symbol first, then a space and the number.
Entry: kg 50
